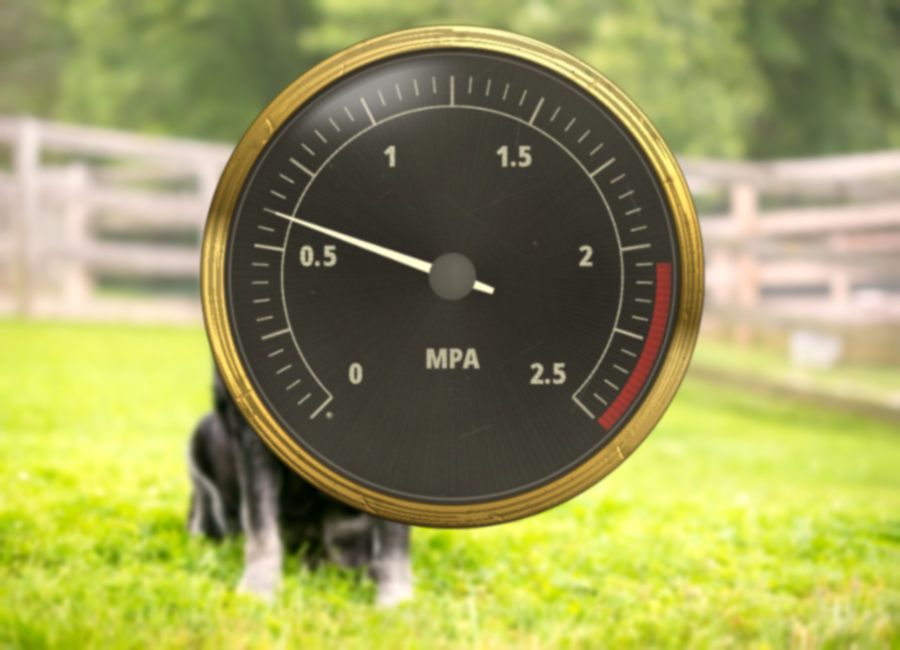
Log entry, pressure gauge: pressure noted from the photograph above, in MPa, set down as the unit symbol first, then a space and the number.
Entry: MPa 0.6
